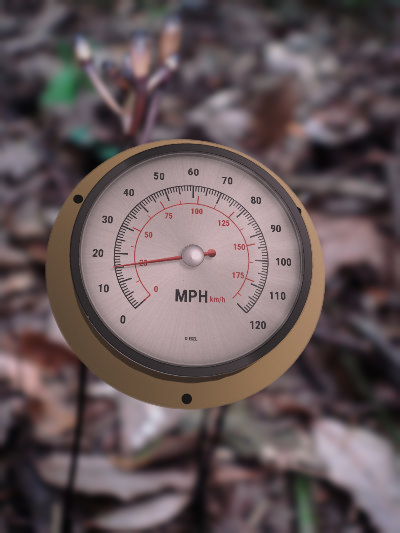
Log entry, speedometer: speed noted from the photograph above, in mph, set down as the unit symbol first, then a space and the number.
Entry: mph 15
